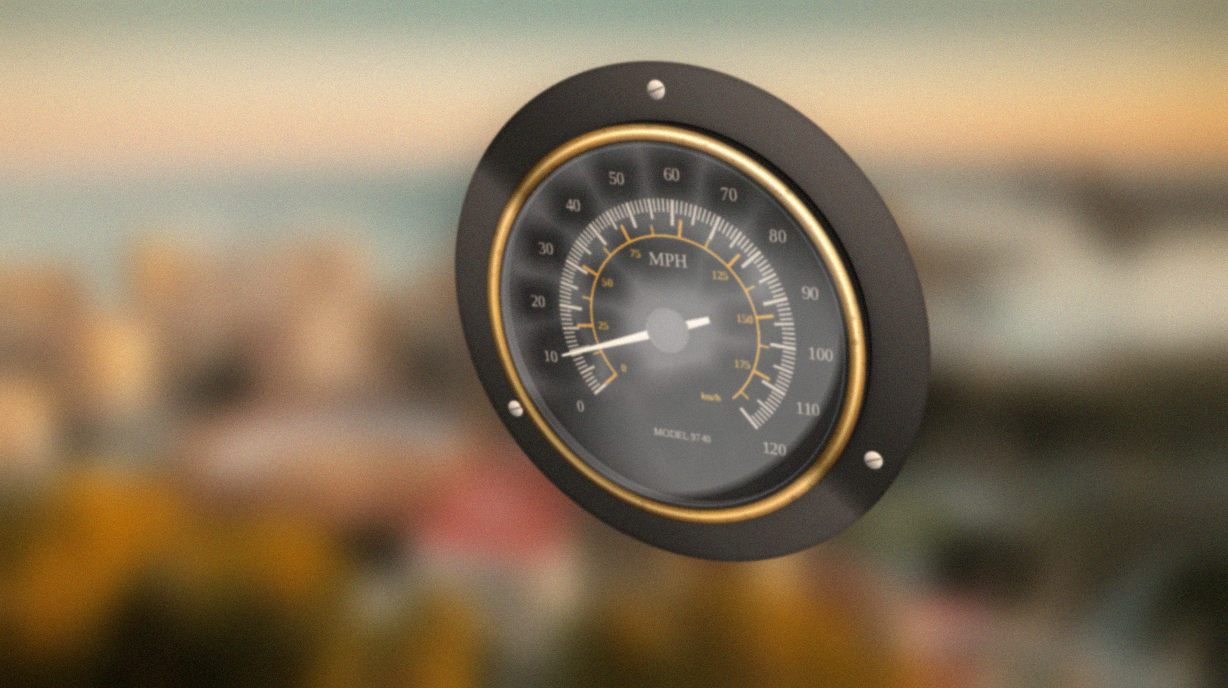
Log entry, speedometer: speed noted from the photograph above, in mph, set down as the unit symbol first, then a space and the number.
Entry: mph 10
